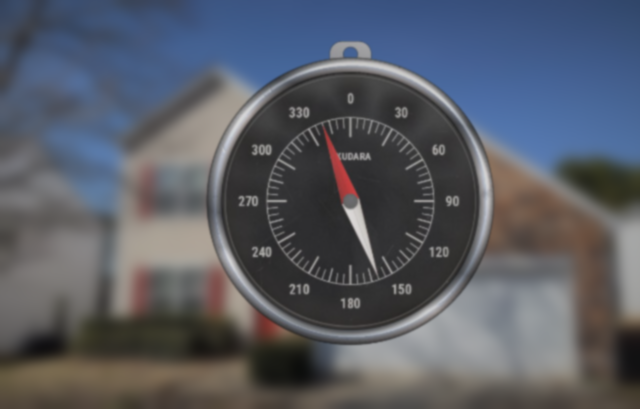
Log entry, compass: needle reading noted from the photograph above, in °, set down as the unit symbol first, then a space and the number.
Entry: ° 340
